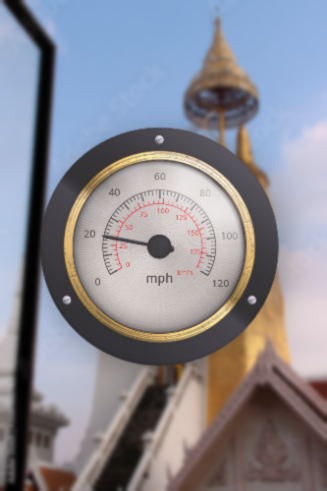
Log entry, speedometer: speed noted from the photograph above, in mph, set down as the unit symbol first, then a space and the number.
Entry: mph 20
